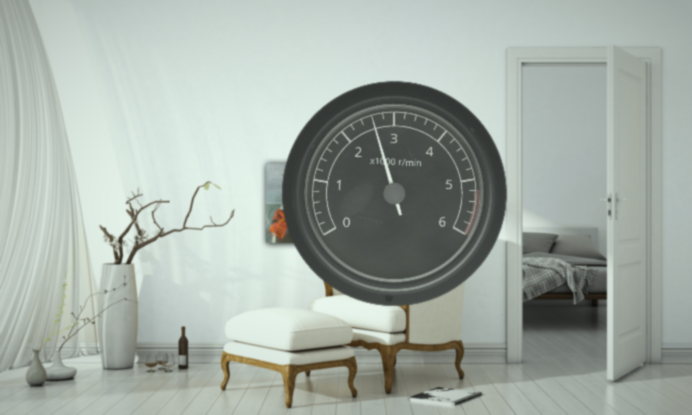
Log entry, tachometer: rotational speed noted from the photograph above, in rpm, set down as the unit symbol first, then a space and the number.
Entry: rpm 2600
